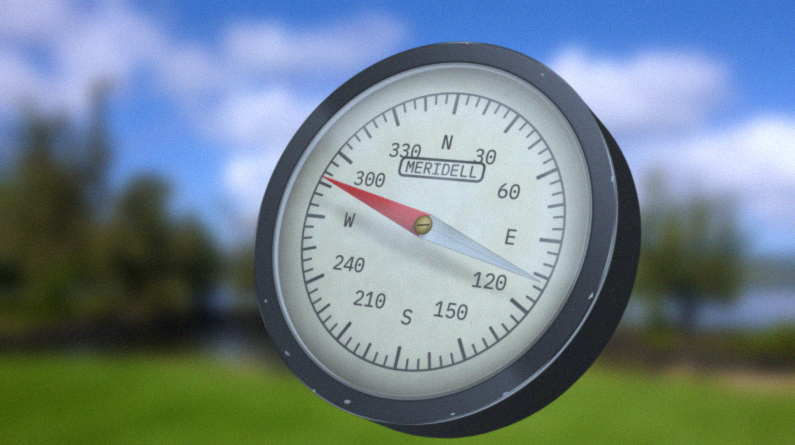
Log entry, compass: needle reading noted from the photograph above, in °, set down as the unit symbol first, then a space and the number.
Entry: ° 287.5
